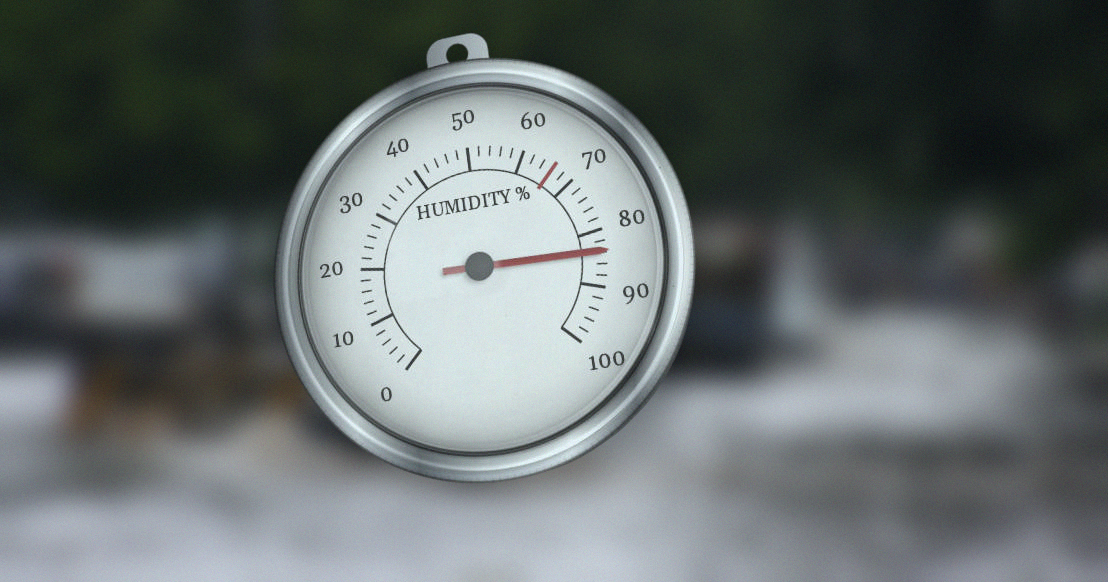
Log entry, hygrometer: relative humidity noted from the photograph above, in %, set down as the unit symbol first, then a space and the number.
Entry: % 84
